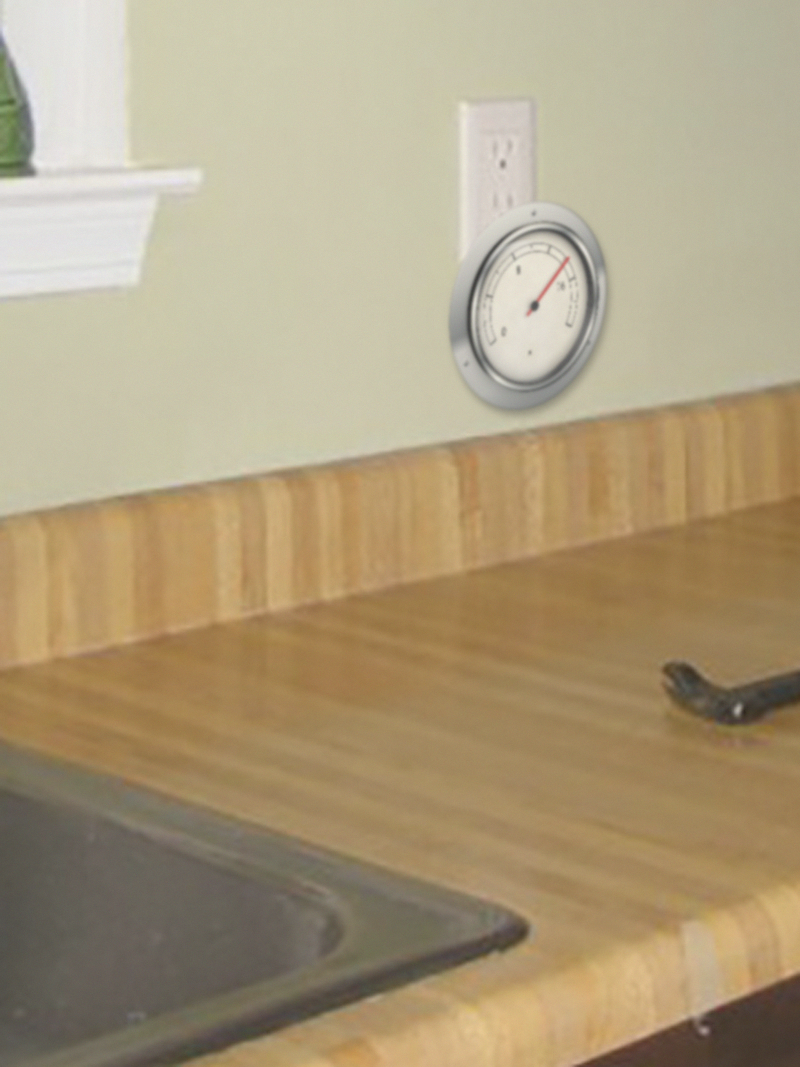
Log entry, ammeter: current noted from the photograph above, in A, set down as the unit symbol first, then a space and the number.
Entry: A 14
